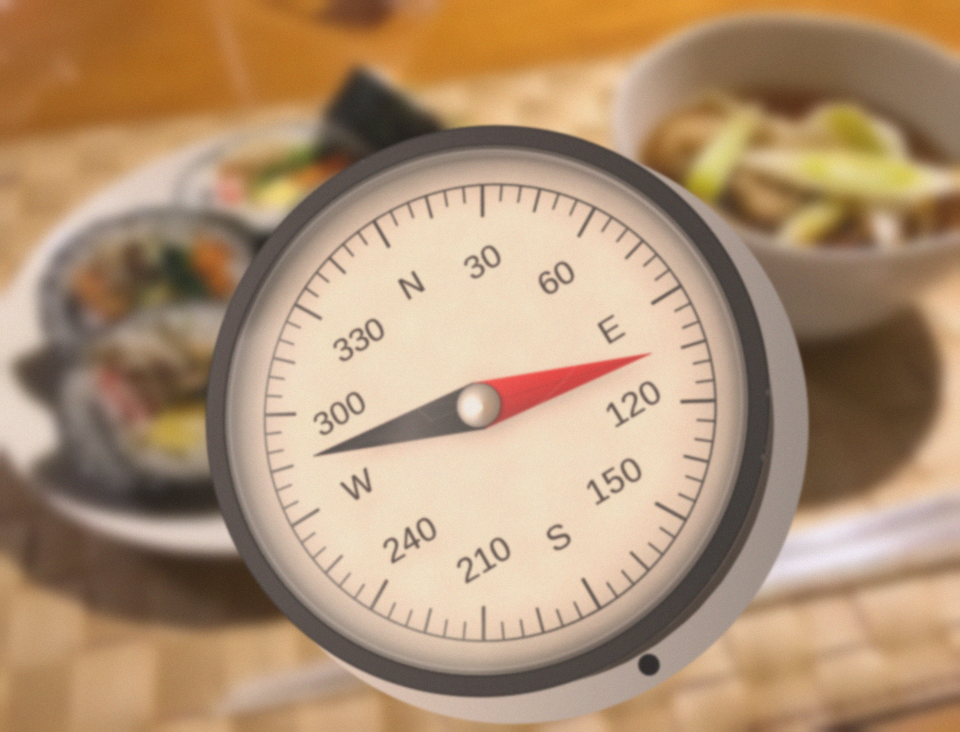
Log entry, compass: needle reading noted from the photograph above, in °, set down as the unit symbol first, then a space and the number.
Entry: ° 105
